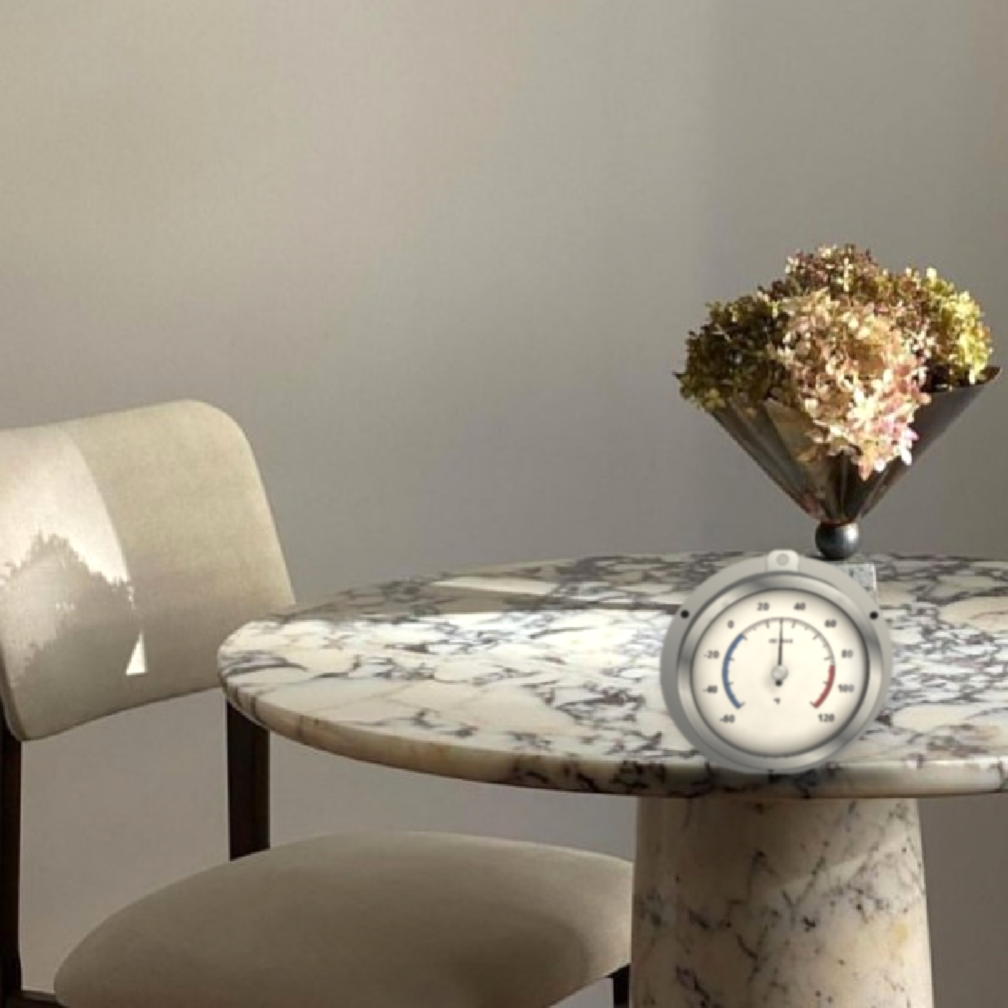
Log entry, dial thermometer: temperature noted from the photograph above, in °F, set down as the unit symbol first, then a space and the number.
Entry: °F 30
